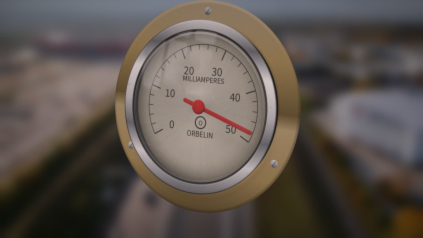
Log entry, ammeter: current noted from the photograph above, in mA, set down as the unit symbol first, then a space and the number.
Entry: mA 48
